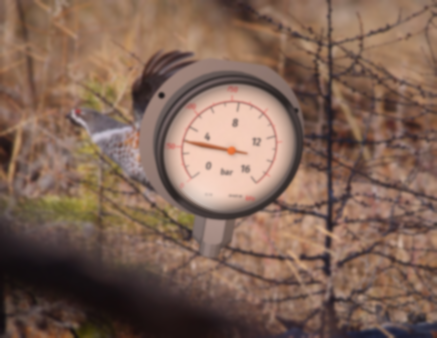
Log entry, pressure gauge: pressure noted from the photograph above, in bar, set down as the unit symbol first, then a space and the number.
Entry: bar 3
